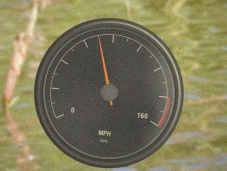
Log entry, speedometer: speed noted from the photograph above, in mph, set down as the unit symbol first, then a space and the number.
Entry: mph 70
